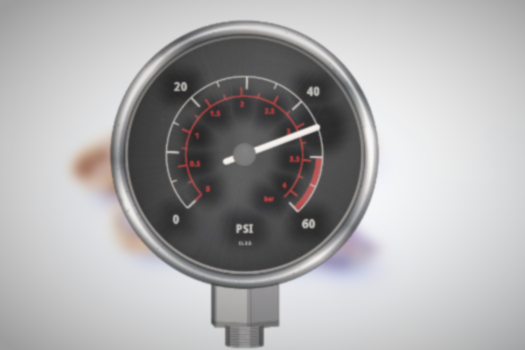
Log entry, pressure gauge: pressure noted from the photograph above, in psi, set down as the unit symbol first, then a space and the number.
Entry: psi 45
